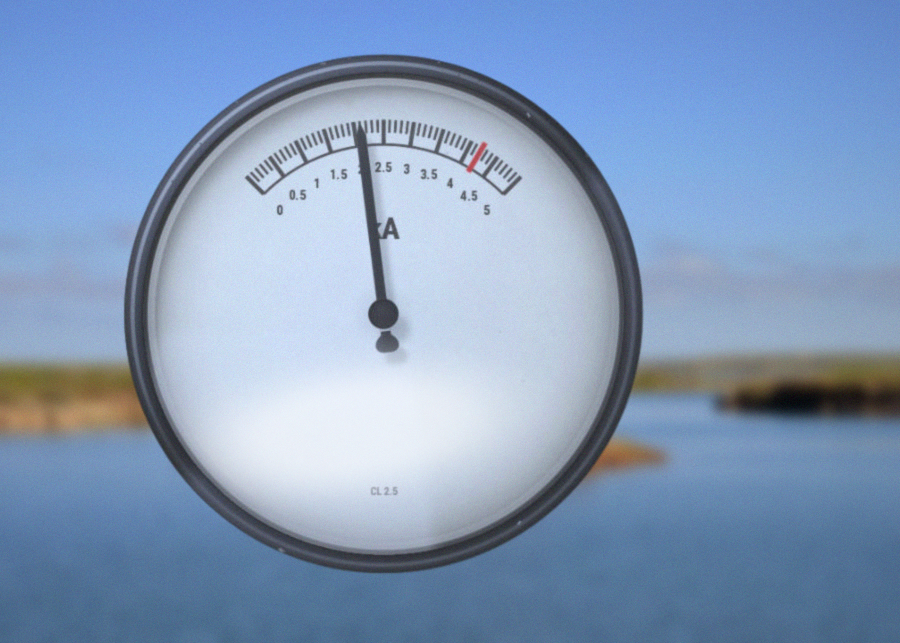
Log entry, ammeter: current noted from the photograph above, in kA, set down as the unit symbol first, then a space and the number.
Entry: kA 2.1
